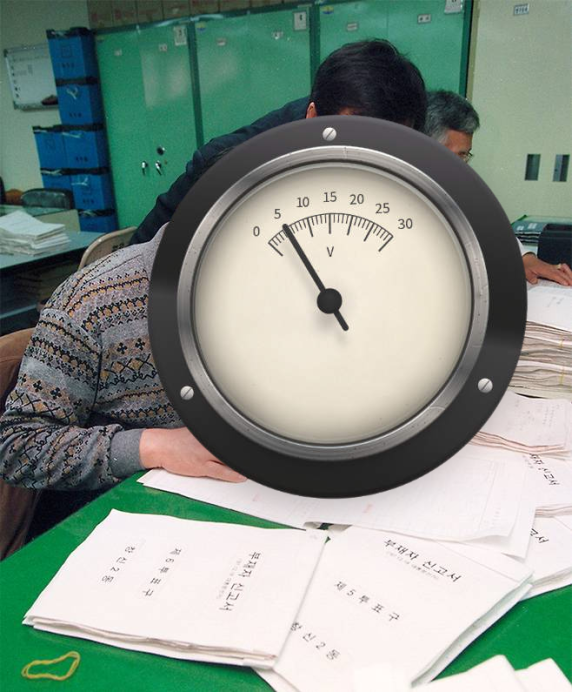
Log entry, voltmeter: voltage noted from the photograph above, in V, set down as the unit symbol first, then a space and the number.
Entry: V 5
